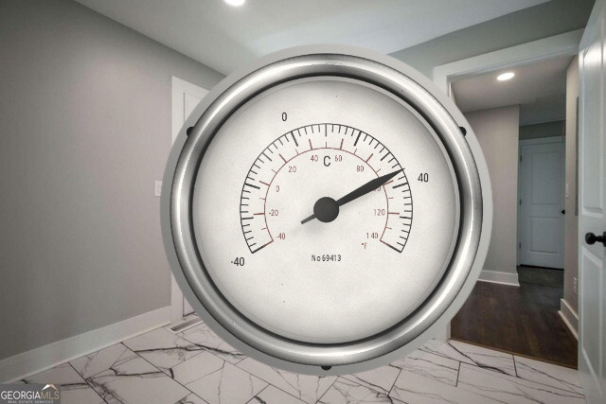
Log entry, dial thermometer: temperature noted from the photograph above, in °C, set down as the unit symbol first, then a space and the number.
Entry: °C 36
